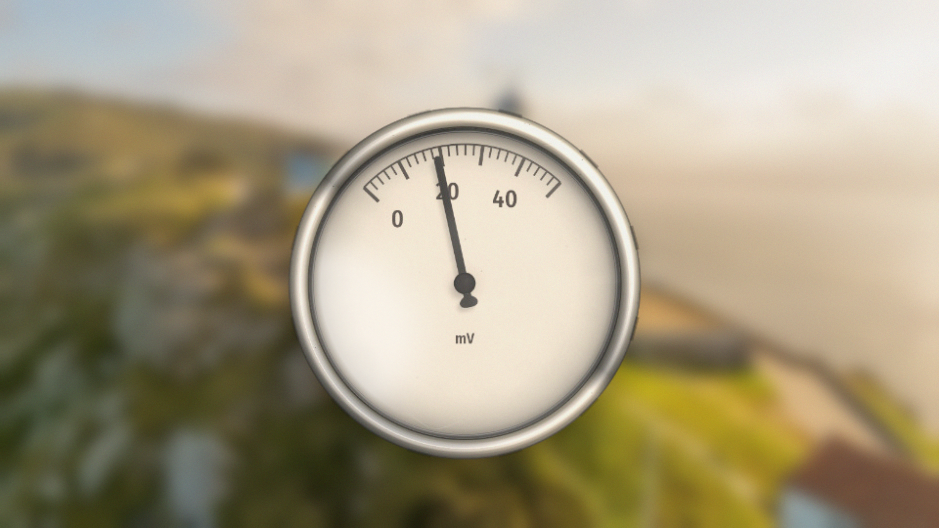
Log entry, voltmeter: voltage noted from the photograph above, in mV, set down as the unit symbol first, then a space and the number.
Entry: mV 19
